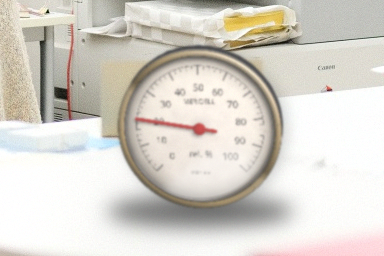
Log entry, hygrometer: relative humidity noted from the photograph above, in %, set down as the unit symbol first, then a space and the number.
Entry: % 20
